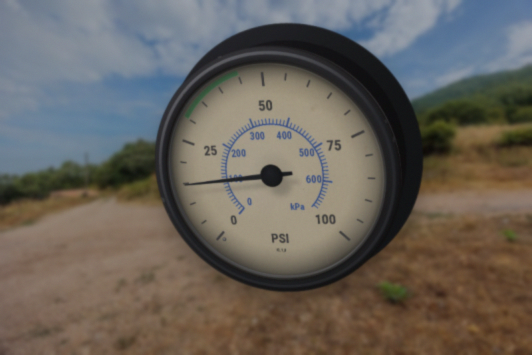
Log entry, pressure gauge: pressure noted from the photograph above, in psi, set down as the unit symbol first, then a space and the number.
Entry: psi 15
